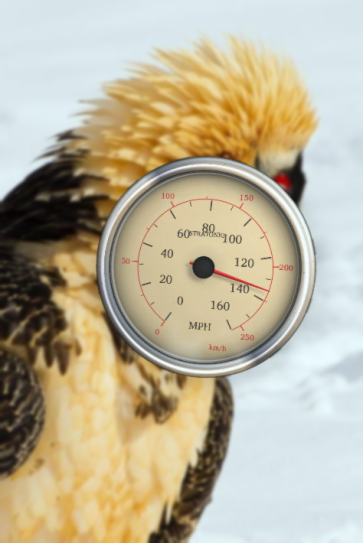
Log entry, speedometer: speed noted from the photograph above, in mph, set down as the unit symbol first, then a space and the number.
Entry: mph 135
